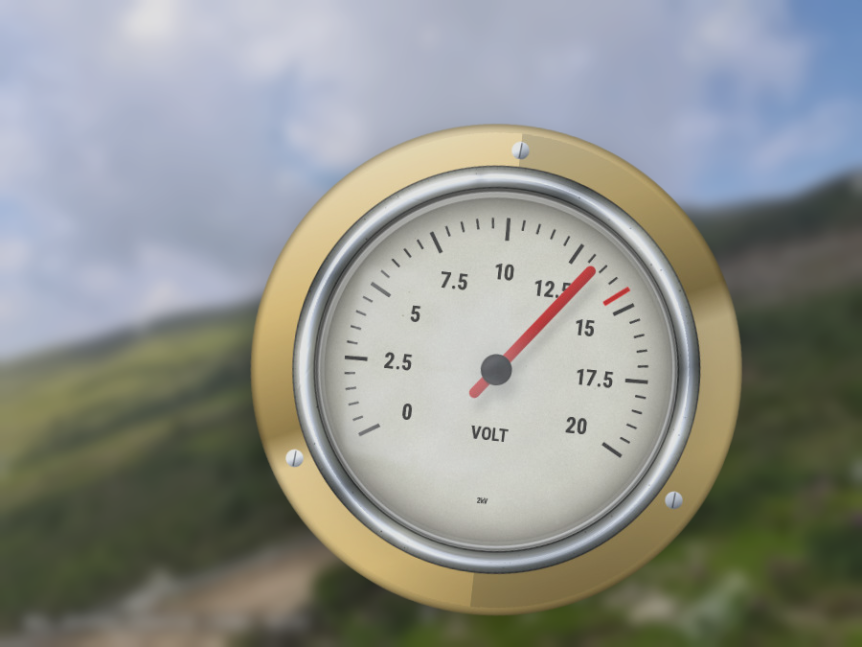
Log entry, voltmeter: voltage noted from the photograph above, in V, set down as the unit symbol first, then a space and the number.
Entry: V 13.25
